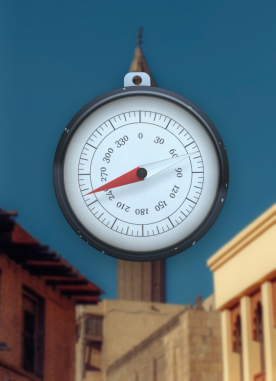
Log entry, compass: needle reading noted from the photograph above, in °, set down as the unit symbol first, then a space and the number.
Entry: ° 250
